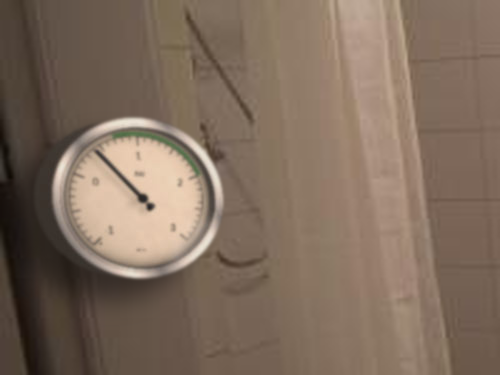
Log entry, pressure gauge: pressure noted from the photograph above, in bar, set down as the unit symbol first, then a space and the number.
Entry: bar 0.4
